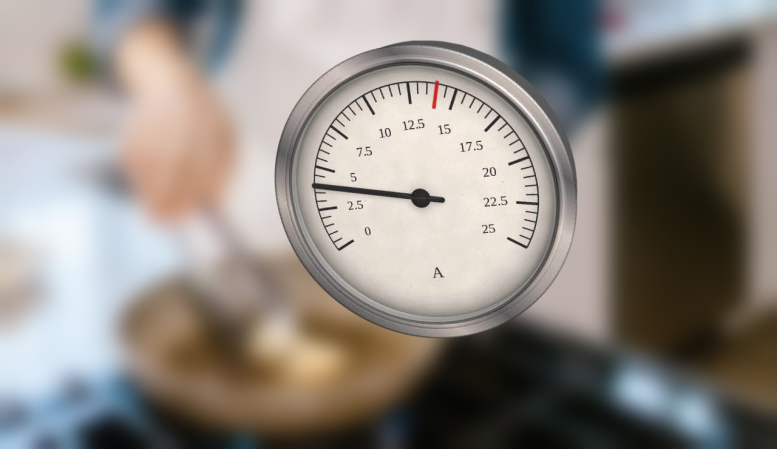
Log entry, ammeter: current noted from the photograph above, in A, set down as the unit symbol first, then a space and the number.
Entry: A 4
